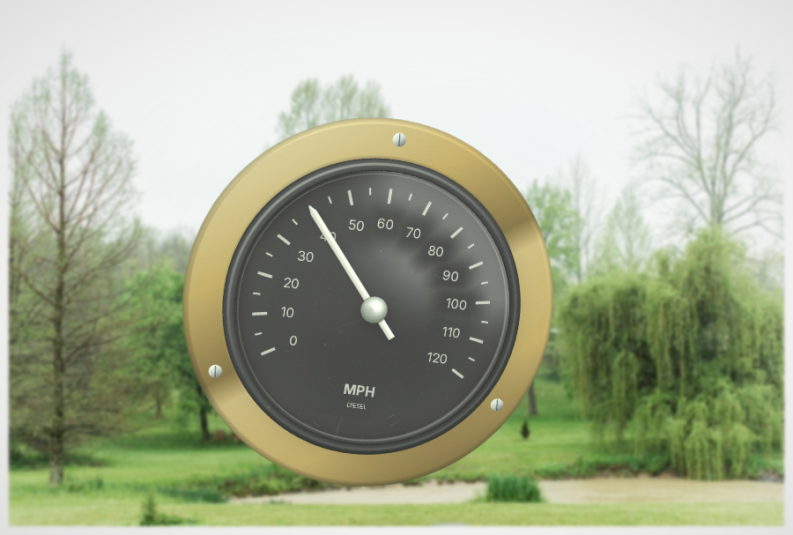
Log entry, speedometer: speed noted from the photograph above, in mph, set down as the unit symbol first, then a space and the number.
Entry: mph 40
